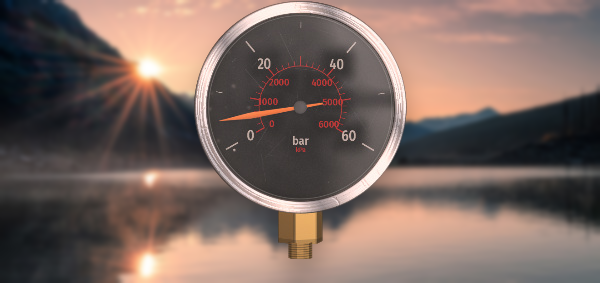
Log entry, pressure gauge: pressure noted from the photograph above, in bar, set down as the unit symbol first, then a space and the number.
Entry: bar 5
